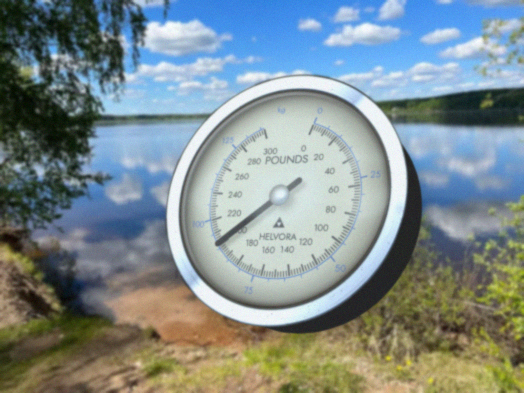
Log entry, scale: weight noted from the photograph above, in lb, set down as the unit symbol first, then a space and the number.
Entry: lb 200
